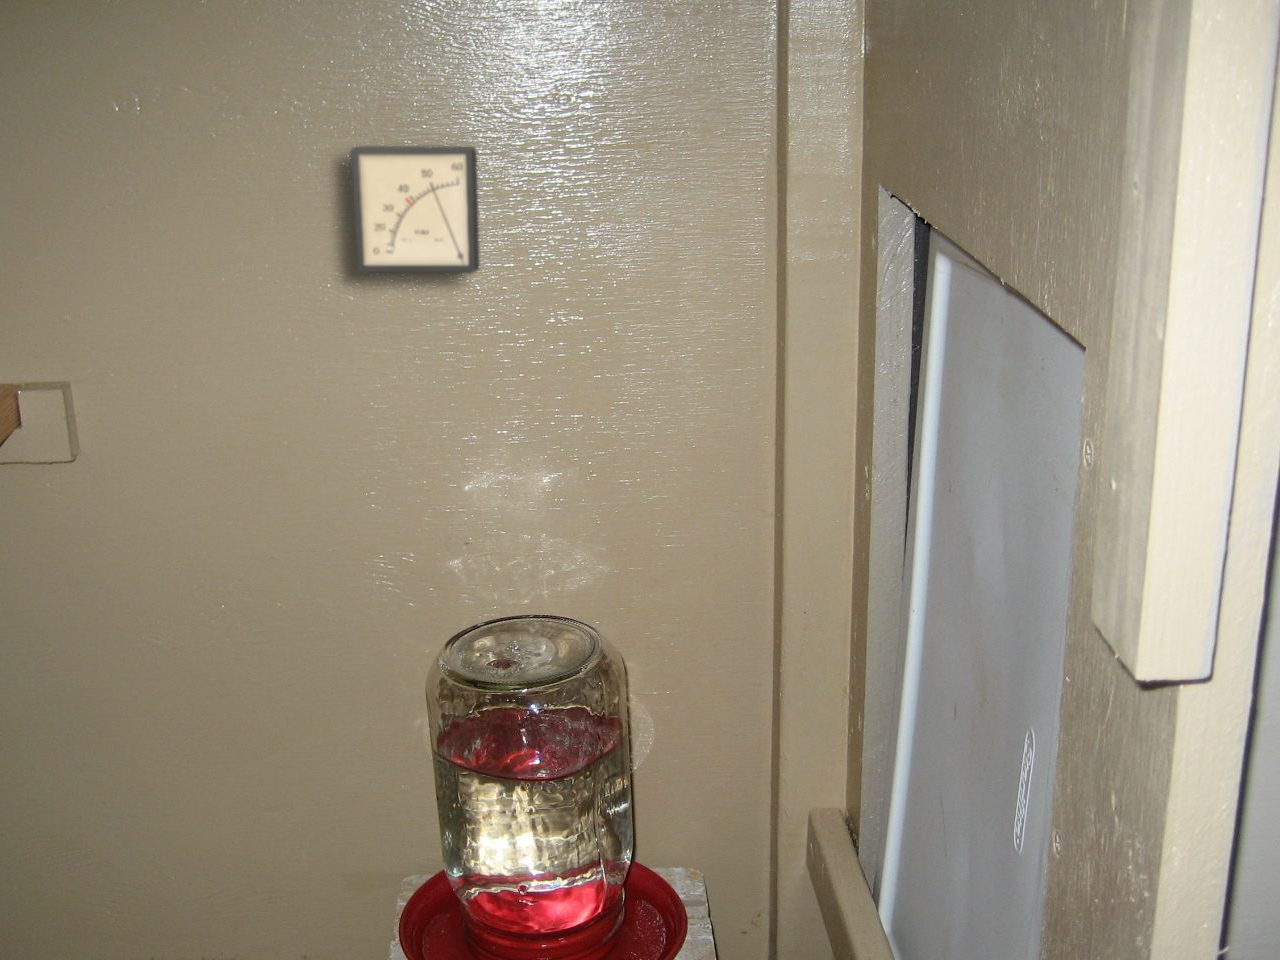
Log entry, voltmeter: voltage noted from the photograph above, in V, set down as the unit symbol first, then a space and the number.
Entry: V 50
